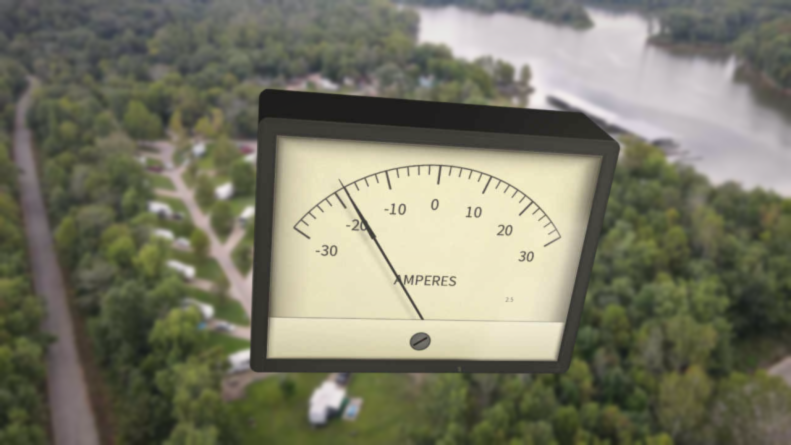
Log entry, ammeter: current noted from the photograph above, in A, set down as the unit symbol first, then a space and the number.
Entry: A -18
